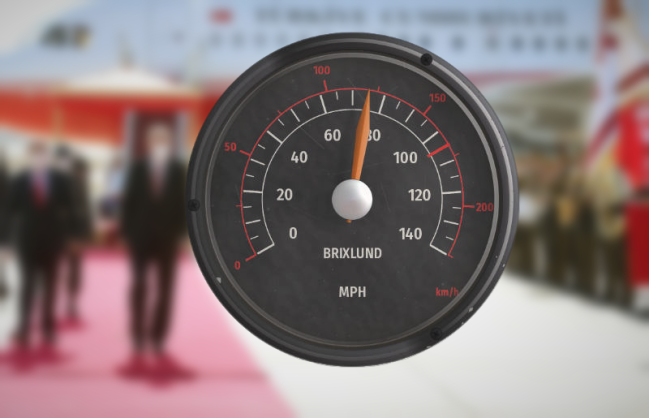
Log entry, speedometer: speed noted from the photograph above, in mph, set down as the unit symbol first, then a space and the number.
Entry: mph 75
